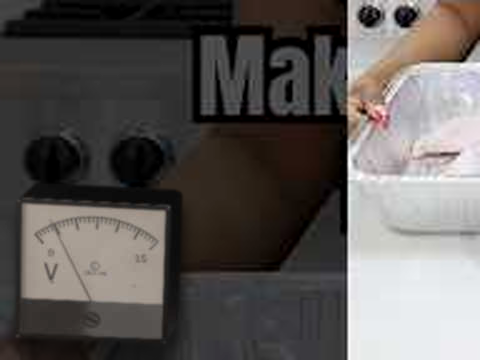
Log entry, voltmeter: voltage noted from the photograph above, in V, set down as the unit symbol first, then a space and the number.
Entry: V 2.5
